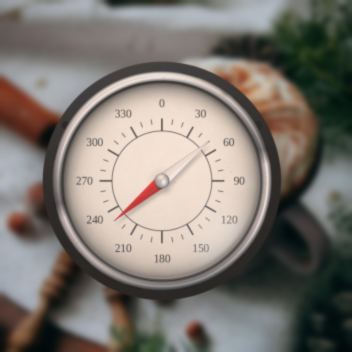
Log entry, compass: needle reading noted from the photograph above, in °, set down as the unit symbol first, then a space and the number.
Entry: ° 230
